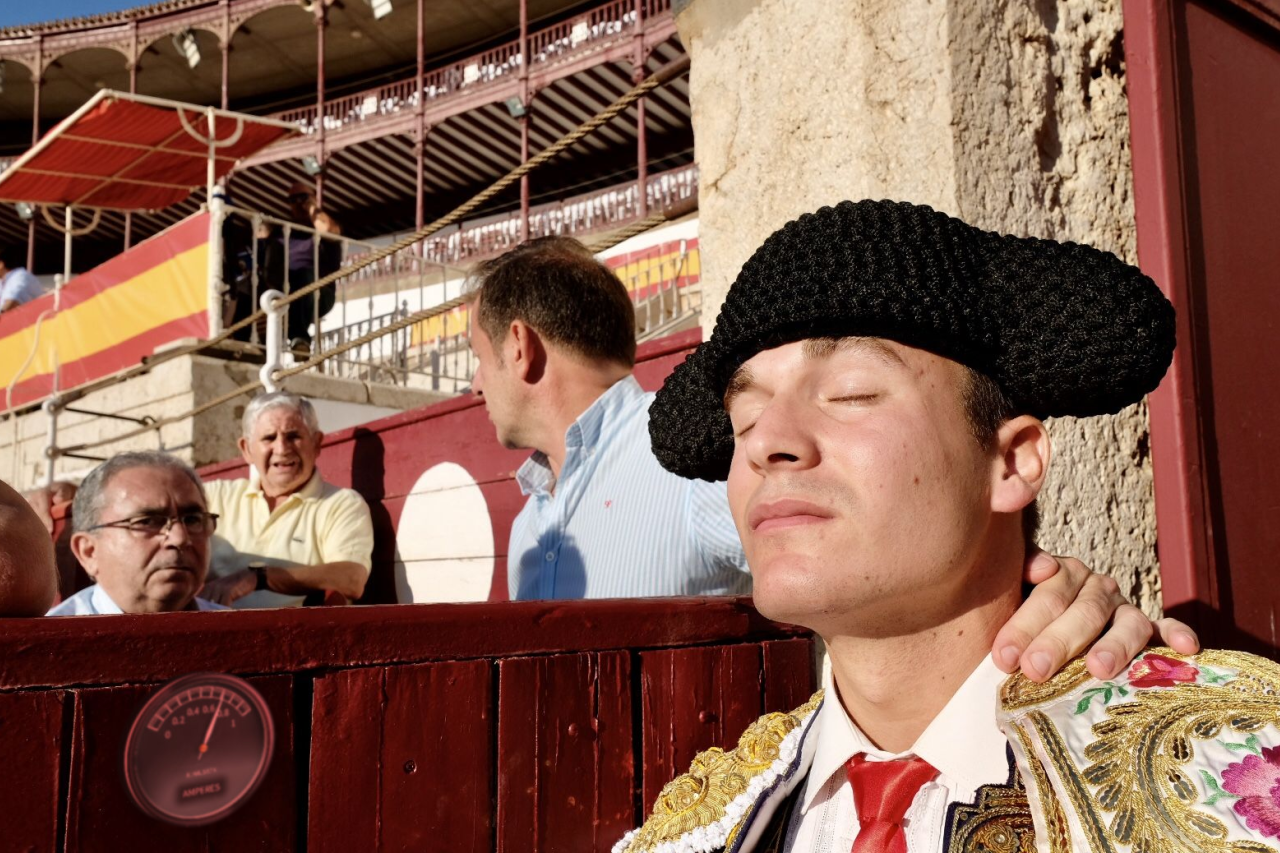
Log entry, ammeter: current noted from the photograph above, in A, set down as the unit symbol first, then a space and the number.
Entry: A 0.7
